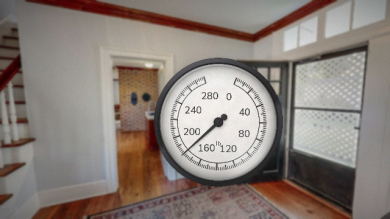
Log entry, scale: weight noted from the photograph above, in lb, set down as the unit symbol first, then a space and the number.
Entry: lb 180
